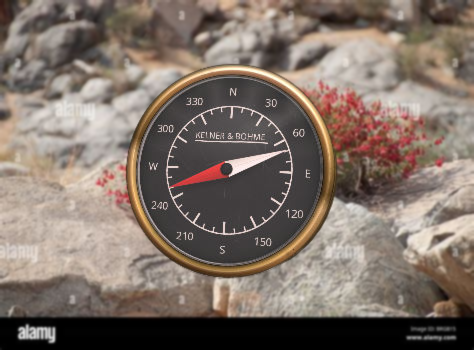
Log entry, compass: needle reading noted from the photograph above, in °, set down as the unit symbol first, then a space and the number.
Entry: ° 250
